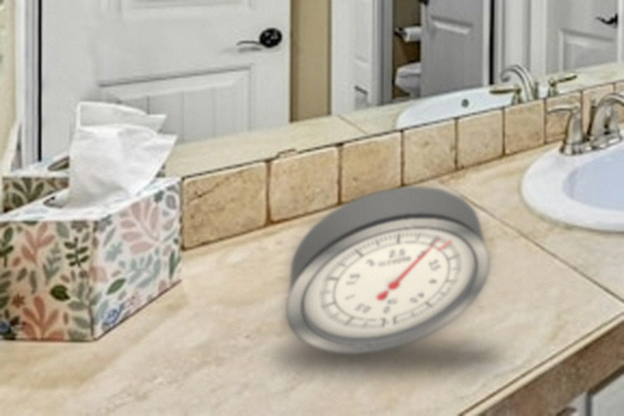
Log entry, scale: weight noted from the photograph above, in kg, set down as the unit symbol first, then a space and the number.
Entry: kg 3
